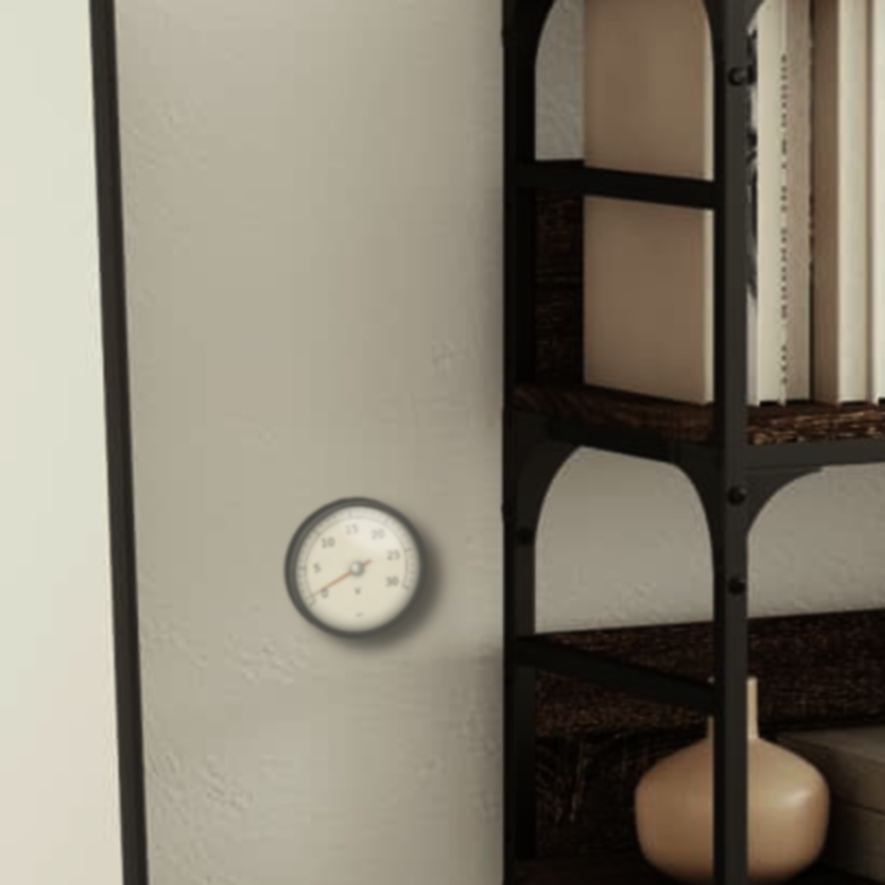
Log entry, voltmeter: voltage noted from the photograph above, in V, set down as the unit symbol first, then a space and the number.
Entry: V 1
